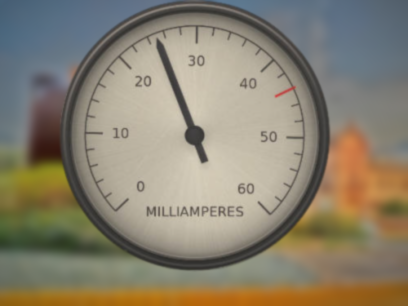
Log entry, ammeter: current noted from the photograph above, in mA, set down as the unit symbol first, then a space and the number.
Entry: mA 25
